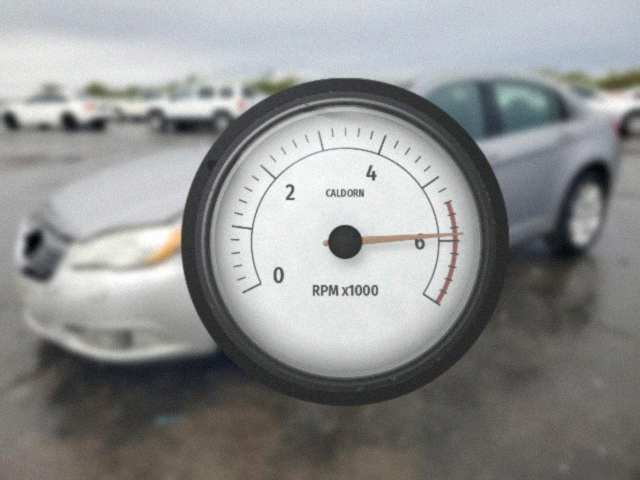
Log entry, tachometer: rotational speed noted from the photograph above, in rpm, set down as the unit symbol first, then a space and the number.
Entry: rpm 5900
